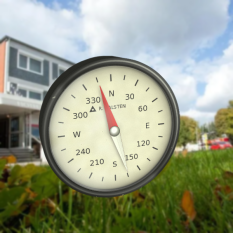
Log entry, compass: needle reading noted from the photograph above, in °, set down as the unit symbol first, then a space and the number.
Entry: ° 345
